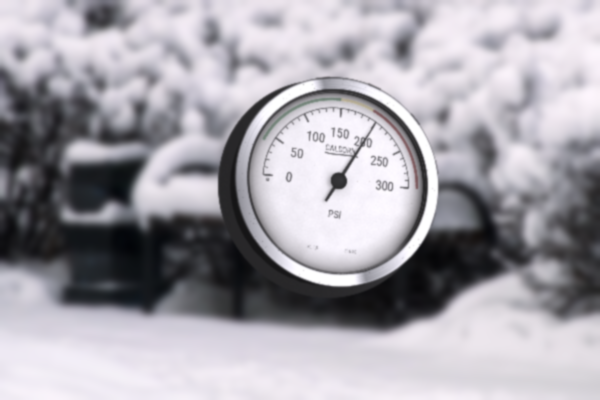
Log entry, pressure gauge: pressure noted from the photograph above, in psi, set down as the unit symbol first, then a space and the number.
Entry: psi 200
